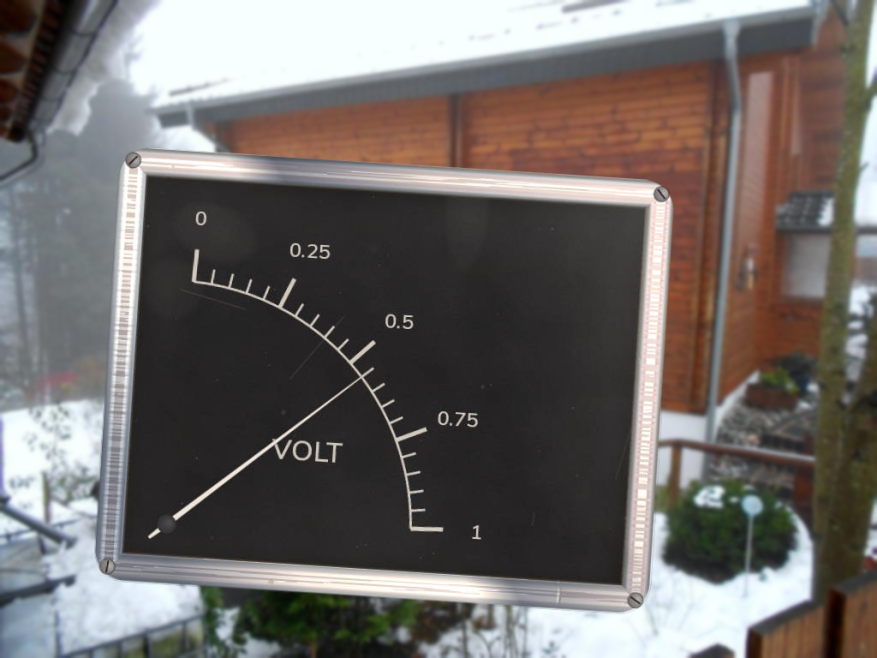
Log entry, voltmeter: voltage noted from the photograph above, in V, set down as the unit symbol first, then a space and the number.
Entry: V 0.55
